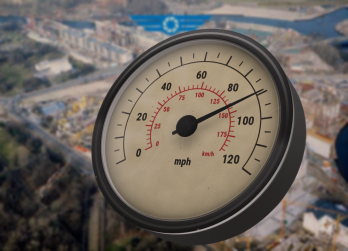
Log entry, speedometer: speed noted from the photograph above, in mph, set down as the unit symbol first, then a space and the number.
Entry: mph 90
